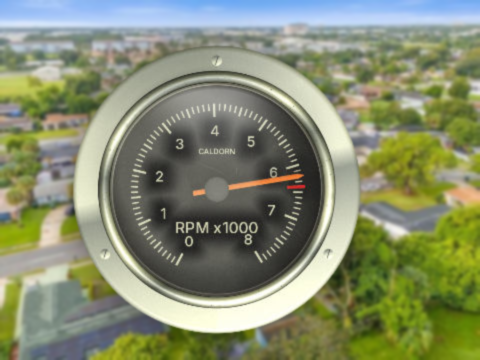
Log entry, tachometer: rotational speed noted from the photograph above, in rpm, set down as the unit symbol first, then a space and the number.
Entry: rpm 6200
